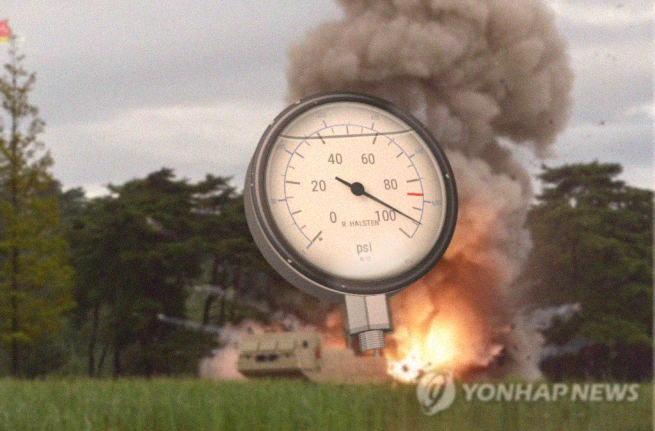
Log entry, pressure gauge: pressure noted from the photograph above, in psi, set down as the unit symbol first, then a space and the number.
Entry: psi 95
